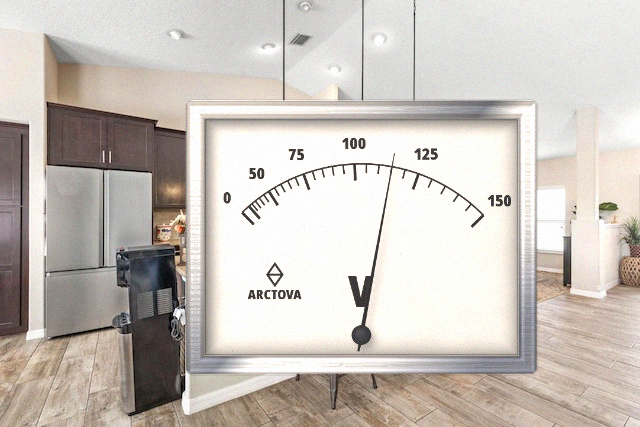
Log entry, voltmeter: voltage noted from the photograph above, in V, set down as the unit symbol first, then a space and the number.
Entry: V 115
